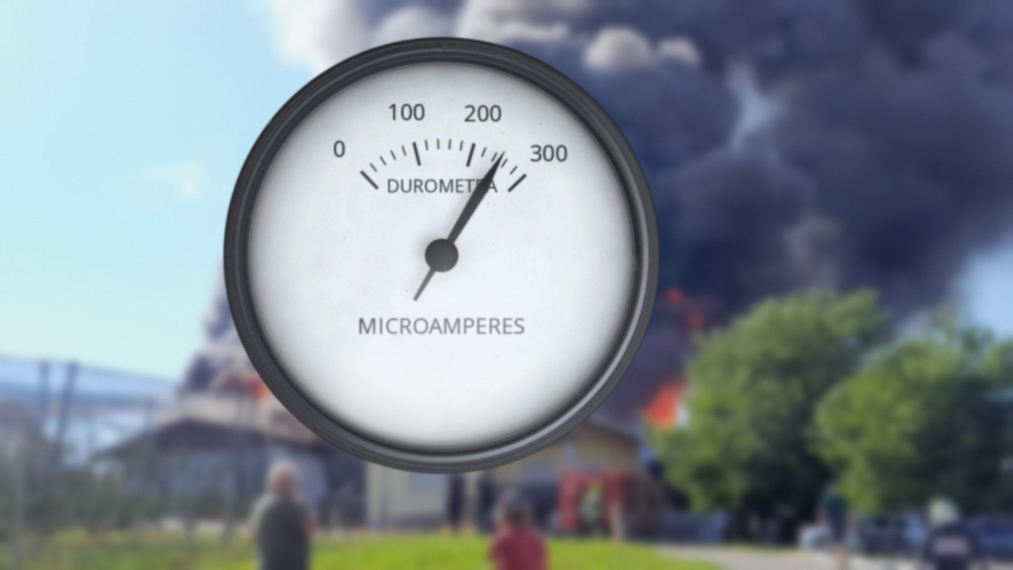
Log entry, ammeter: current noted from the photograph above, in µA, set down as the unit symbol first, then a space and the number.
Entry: µA 250
